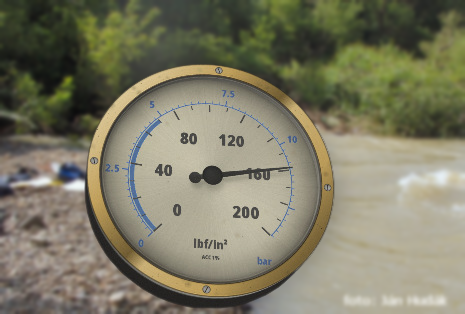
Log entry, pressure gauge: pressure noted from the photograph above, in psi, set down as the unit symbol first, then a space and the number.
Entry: psi 160
